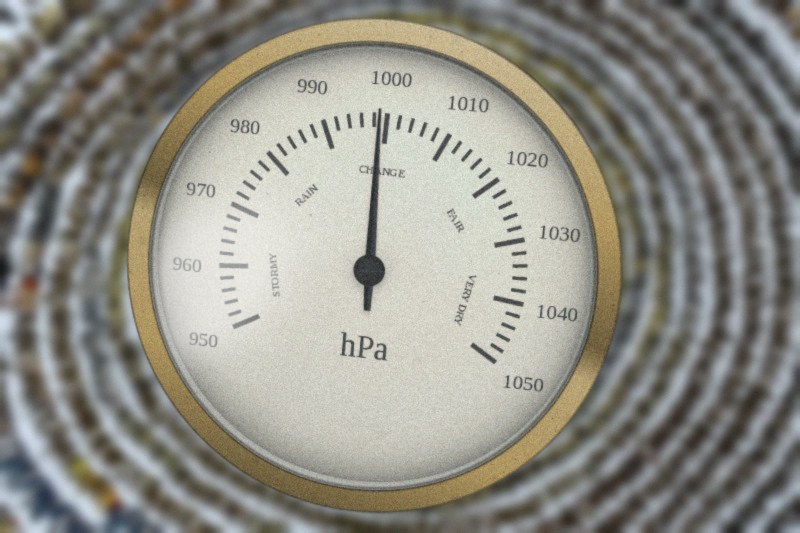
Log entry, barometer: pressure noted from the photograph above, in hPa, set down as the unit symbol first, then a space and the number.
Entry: hPa 999
